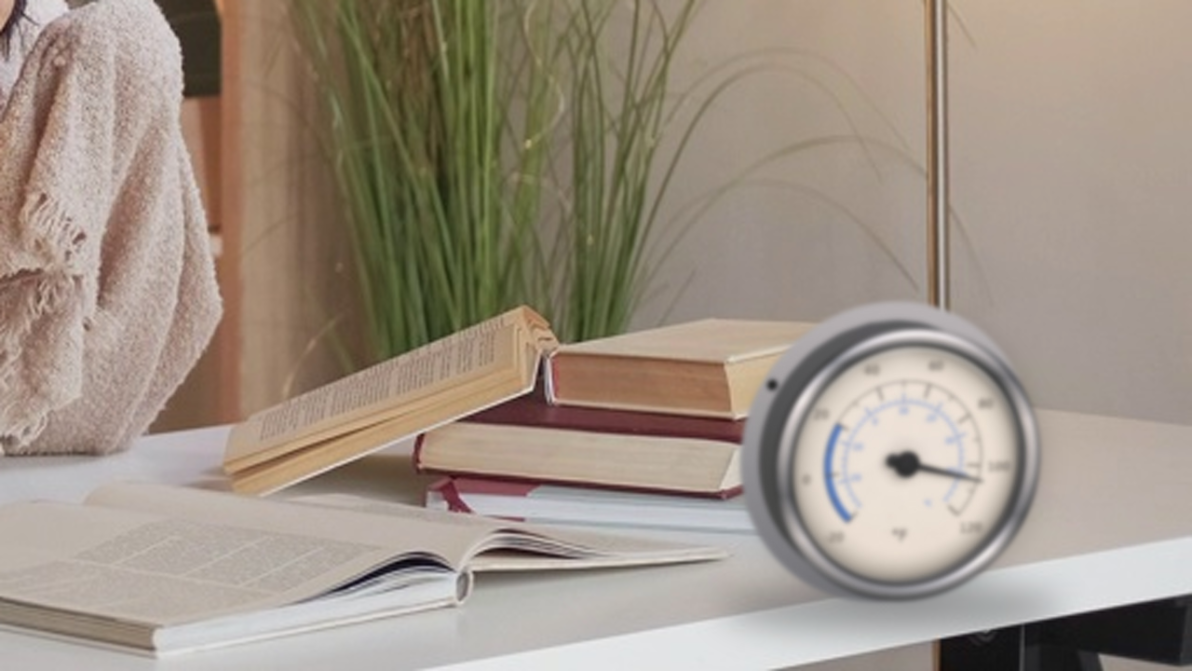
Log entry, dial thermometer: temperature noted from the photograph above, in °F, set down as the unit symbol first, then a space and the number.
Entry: °F 105
